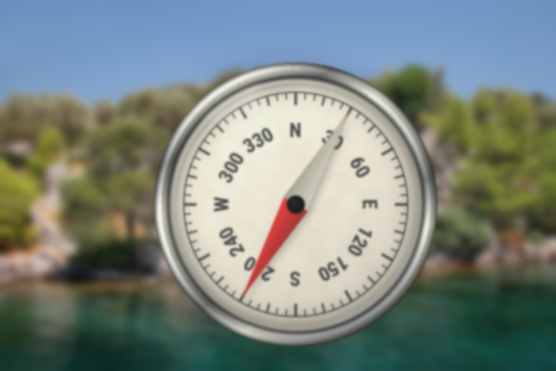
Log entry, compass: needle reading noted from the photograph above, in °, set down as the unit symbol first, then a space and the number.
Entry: ° 210
